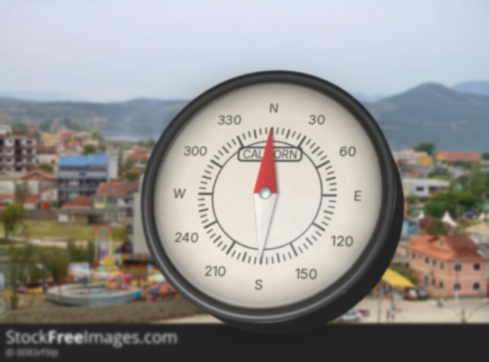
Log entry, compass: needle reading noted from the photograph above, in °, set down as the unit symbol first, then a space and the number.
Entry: ° 0
